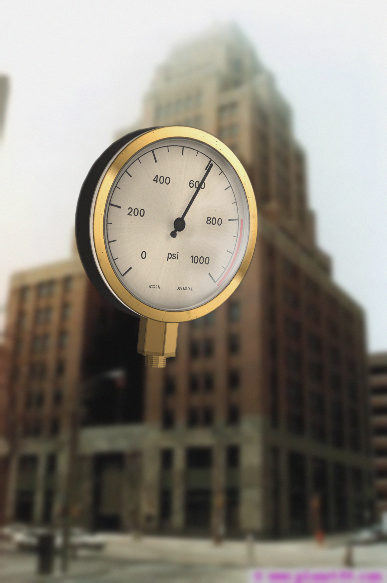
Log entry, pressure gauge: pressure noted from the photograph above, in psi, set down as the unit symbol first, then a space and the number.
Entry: psi 600
